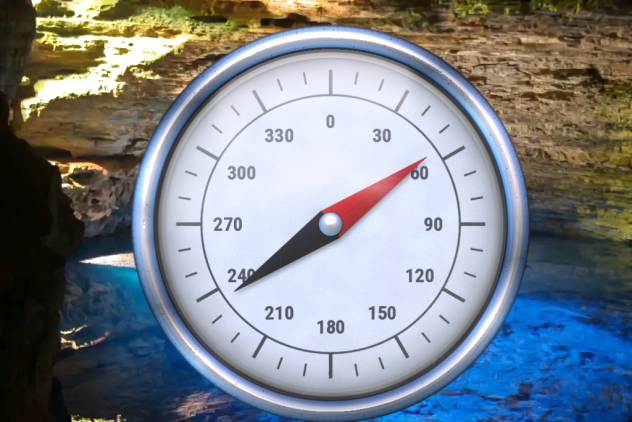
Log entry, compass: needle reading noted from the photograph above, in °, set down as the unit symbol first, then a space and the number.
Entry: ° 55
